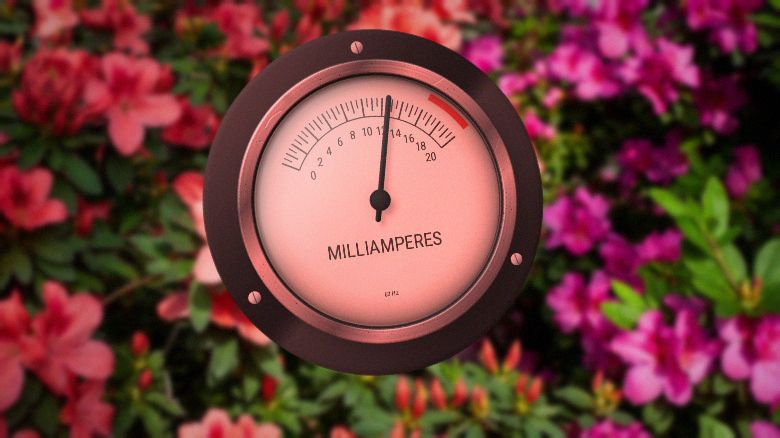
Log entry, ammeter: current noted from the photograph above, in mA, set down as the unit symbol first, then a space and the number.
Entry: mA 12.5
